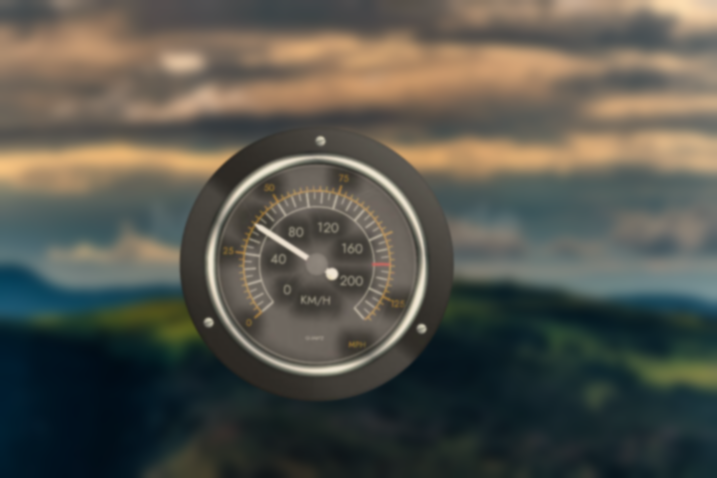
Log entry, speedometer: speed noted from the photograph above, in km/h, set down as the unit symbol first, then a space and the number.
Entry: km/h 60
